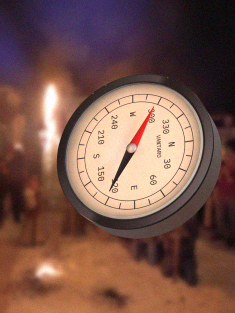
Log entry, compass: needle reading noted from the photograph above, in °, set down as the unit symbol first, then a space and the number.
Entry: ° 300
